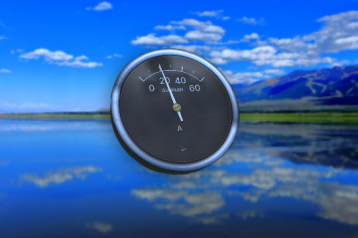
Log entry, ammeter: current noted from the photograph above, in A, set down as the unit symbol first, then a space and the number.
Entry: A 20
